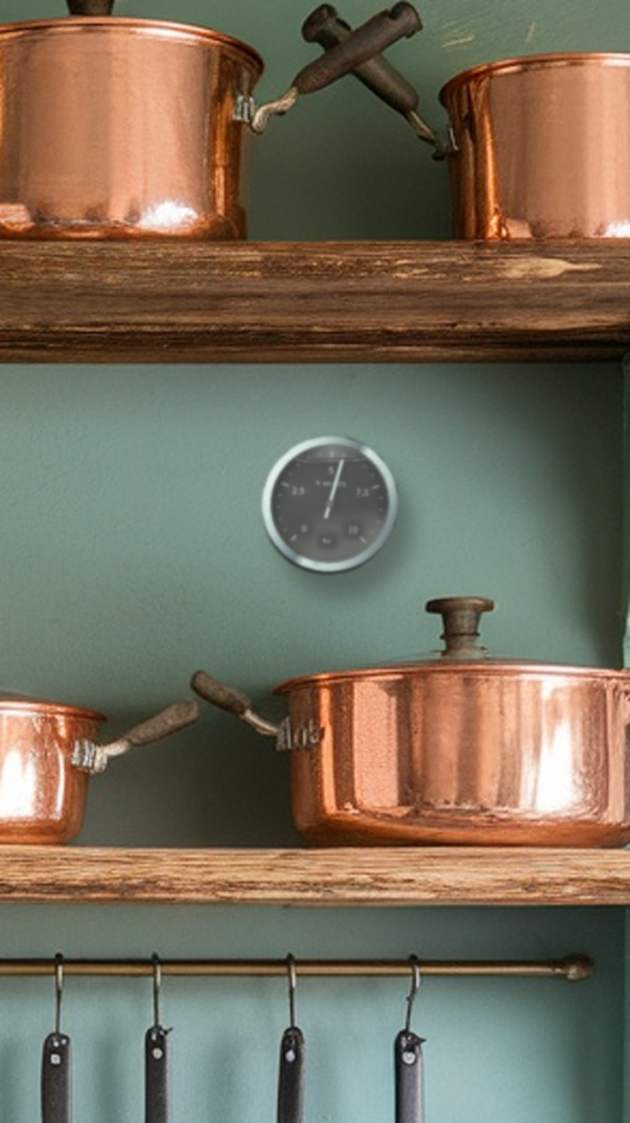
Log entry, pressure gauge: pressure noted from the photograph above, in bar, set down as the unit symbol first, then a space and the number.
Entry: bar 5.5
